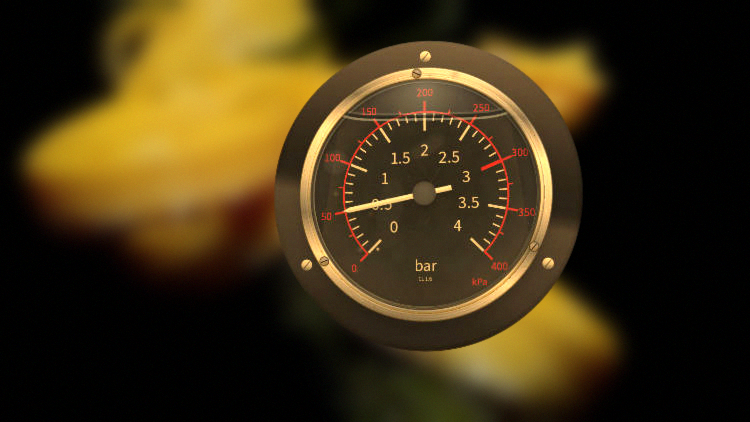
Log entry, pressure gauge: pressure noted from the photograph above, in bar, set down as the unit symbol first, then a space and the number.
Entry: bar 0.5
